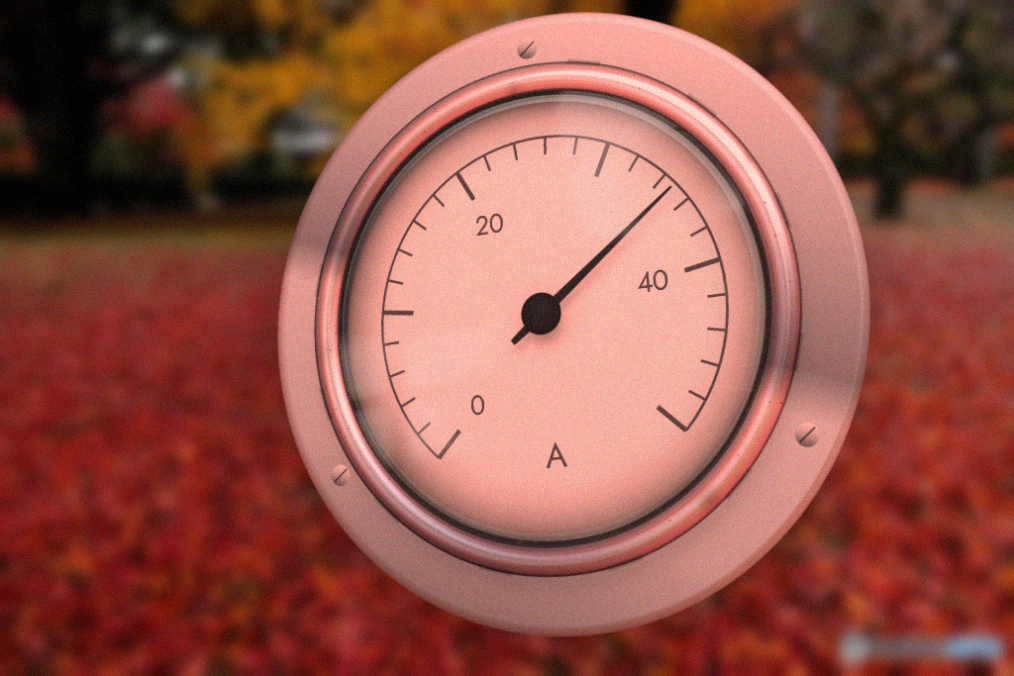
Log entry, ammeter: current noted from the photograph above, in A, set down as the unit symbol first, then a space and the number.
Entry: A 35
